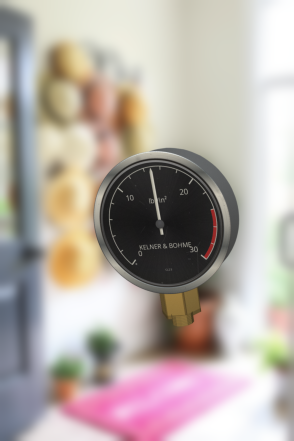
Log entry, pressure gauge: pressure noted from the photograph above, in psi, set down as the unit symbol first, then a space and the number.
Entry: psi 15
